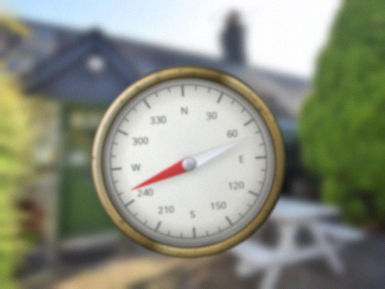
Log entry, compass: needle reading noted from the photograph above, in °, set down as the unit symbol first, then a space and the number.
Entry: ° 250
